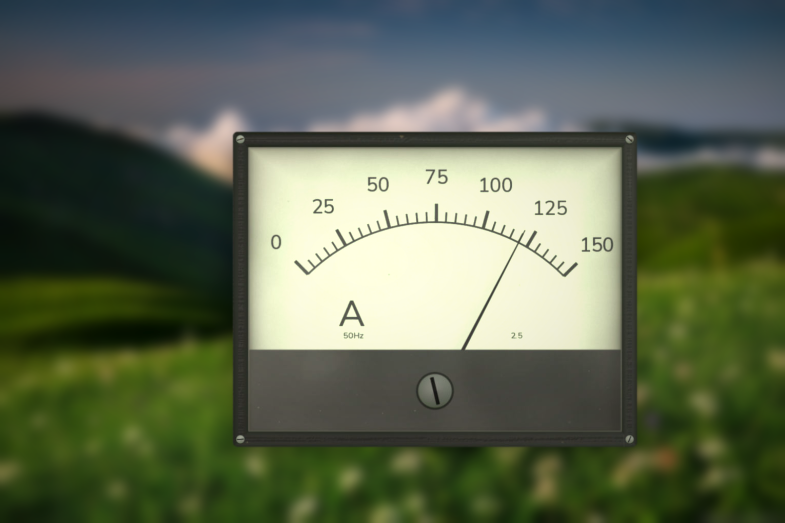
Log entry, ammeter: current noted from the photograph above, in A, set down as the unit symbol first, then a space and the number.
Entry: A 120
